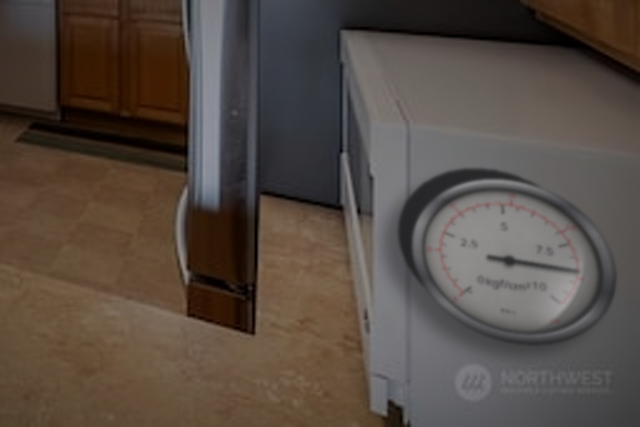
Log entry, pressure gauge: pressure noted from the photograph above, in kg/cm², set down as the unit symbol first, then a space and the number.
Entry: kg/cm² 8.5
